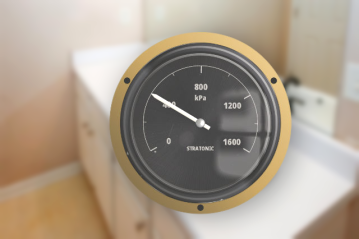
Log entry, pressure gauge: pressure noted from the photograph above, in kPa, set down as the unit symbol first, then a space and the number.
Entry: kPa 400
